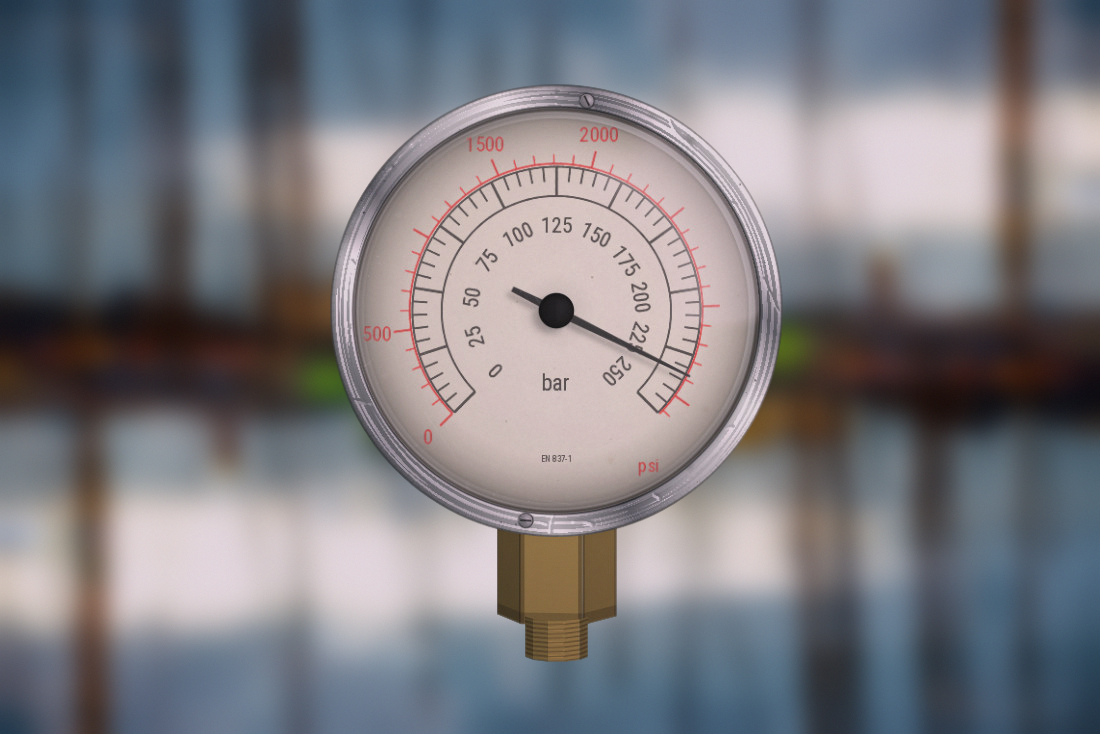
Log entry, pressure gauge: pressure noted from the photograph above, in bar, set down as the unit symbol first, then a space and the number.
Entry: bar 232.5
